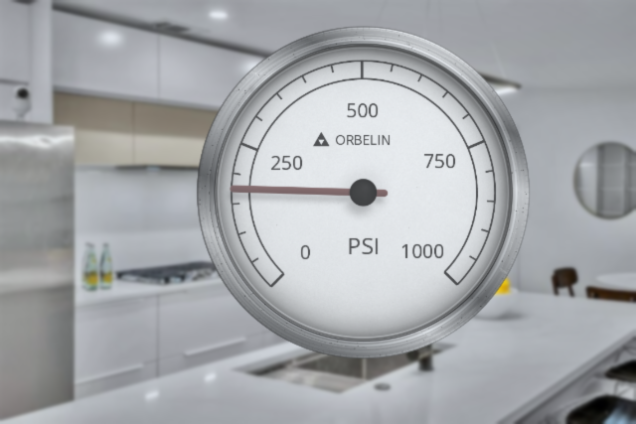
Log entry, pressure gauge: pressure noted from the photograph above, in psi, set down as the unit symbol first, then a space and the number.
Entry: psi 175
